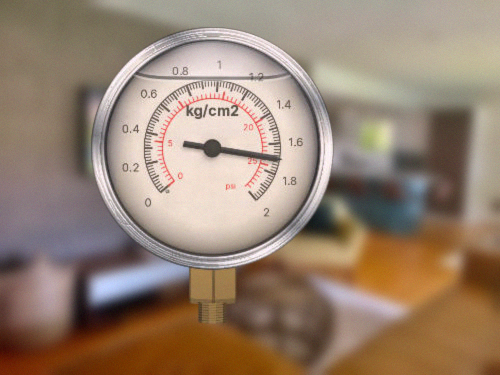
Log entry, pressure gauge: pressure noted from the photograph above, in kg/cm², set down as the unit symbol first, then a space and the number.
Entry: kg/cm² 1.7
